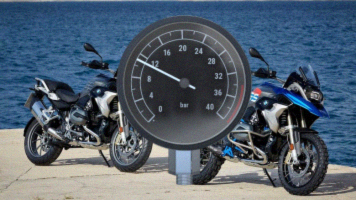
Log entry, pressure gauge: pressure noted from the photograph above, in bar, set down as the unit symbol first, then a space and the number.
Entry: bar 11
